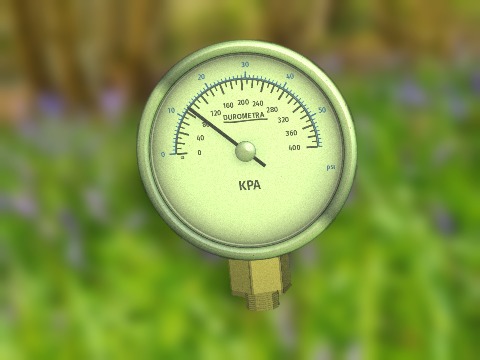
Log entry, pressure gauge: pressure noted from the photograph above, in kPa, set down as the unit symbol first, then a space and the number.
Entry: kPa 90
